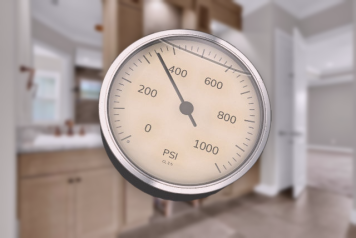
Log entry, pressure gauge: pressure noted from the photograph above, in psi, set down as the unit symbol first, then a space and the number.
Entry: psi 340
